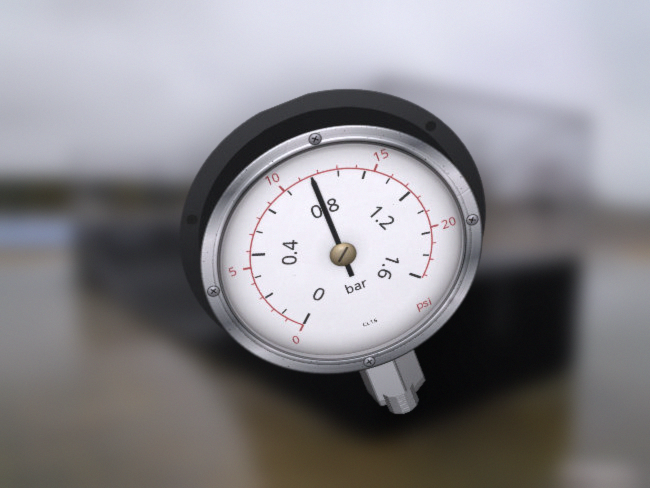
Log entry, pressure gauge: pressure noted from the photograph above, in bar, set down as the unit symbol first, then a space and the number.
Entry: bar 0.8
